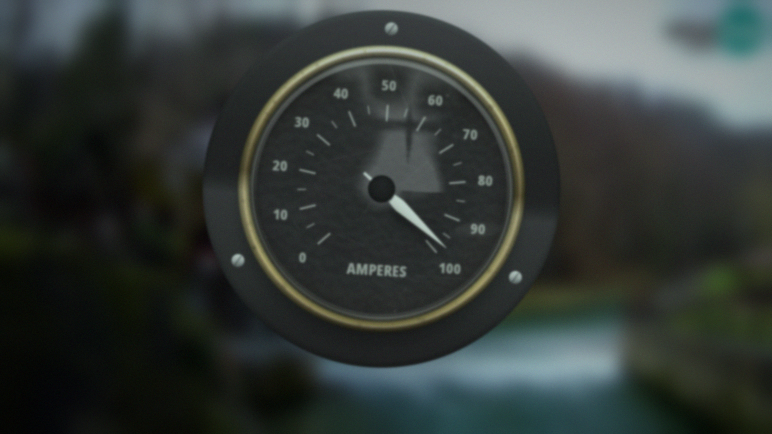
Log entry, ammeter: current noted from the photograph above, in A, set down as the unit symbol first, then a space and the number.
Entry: A 97.5
